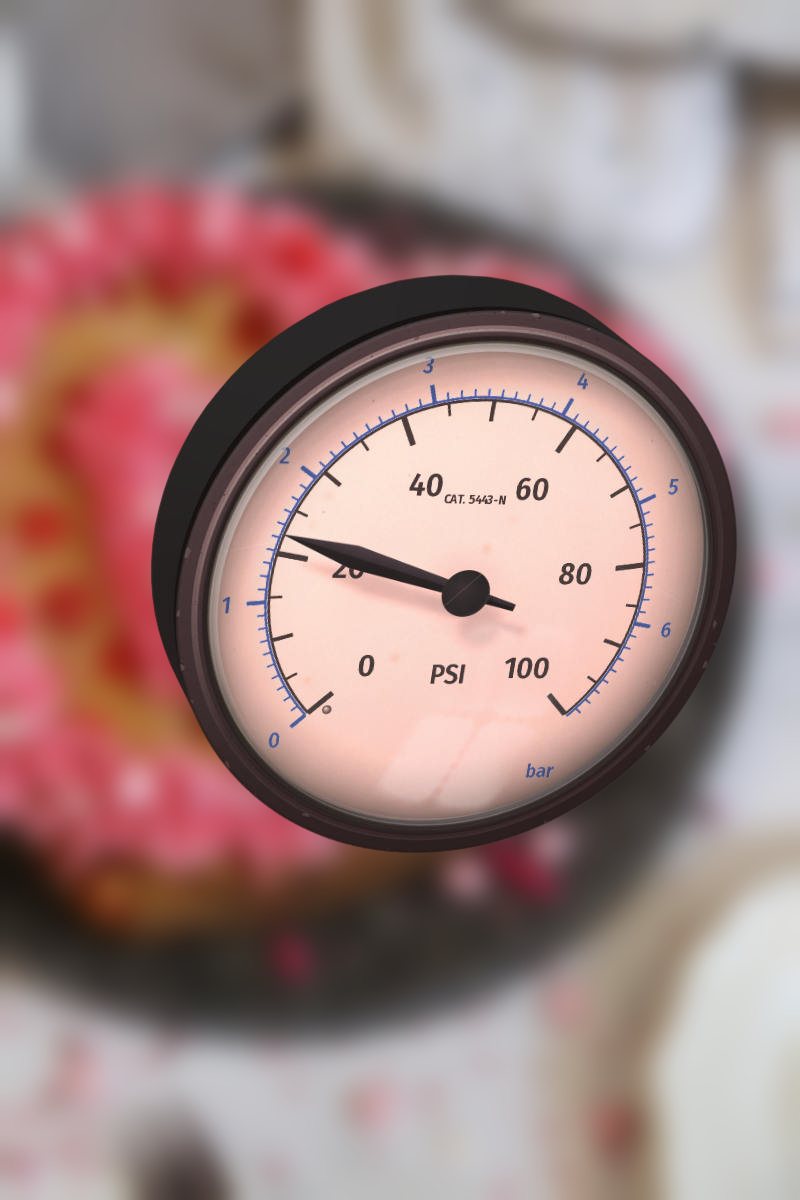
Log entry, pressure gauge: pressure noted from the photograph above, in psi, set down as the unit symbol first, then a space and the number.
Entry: psi 22.5
